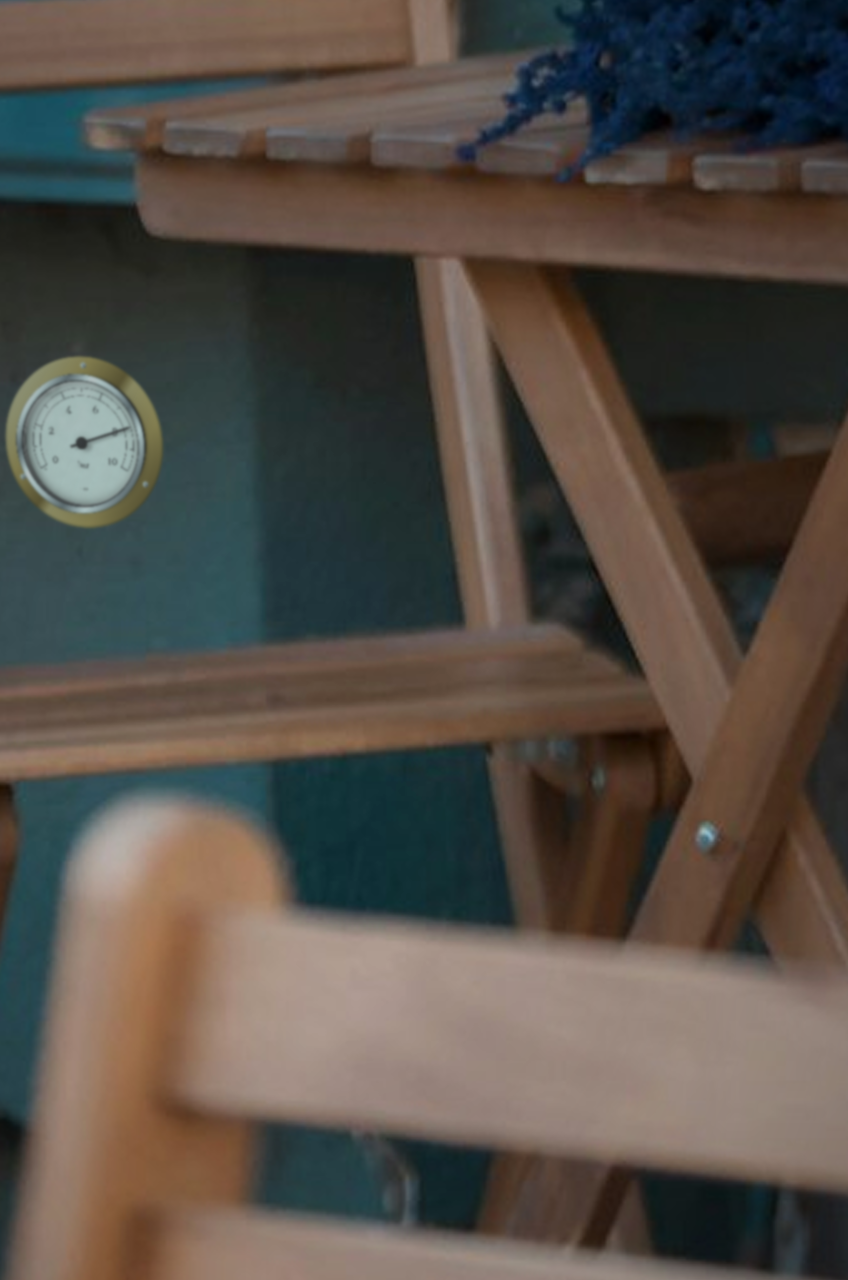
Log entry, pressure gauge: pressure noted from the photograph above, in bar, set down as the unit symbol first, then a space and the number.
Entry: bar 8
